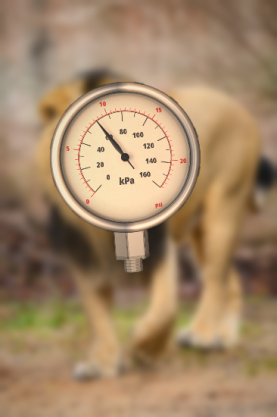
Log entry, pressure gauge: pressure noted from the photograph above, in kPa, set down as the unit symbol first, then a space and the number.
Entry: kPa 60
